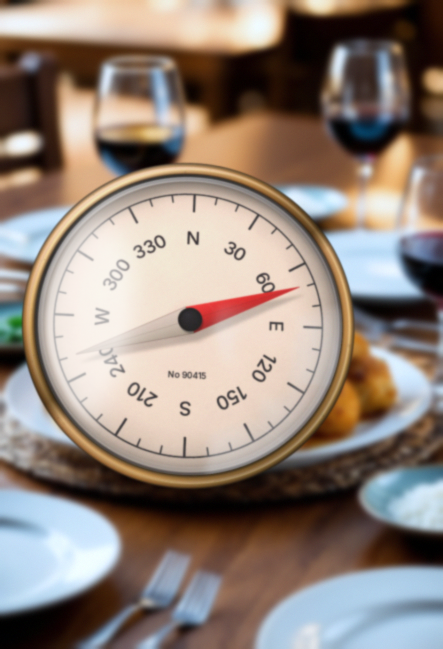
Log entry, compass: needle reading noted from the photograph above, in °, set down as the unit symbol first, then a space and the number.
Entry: ° 70
